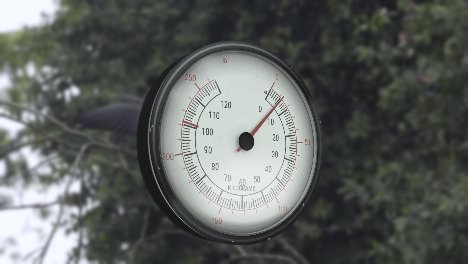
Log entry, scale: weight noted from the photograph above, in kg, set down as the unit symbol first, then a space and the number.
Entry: kg 5
